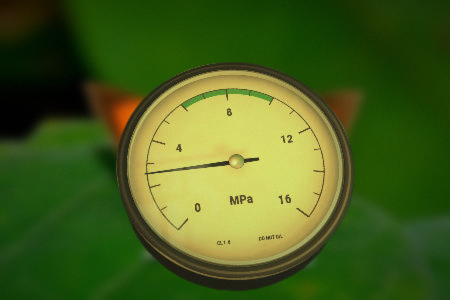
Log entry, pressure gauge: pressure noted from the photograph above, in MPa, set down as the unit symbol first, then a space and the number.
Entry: MPa 2.5
